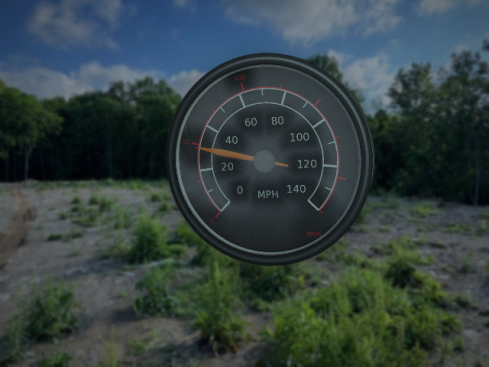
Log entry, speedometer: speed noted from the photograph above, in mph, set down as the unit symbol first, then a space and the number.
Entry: mph 30
